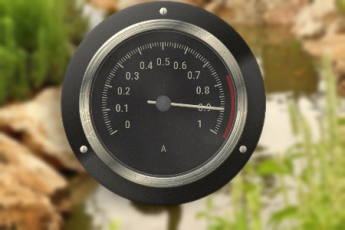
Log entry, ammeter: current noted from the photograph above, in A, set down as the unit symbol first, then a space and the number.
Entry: A 0.9
